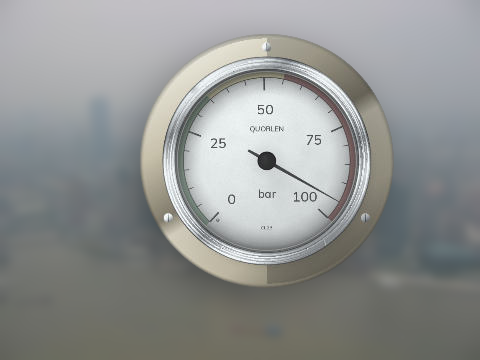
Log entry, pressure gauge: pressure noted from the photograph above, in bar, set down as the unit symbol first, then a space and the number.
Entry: bar 95
